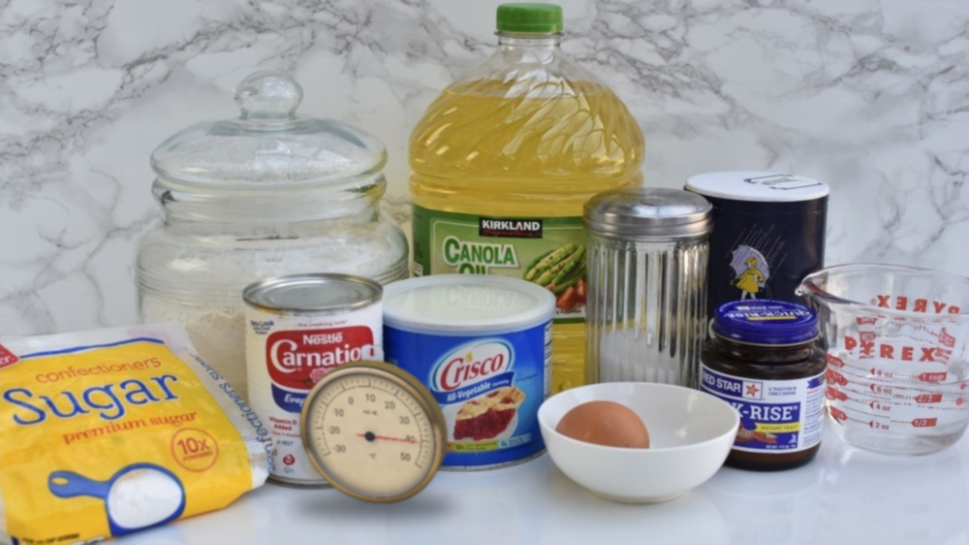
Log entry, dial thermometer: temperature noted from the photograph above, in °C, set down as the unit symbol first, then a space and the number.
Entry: °C 40
